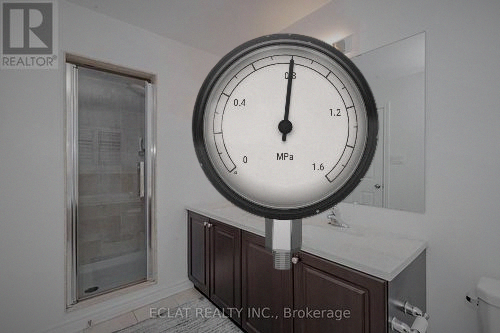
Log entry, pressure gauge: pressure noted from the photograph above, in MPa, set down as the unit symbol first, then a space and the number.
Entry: MPa 0.8
